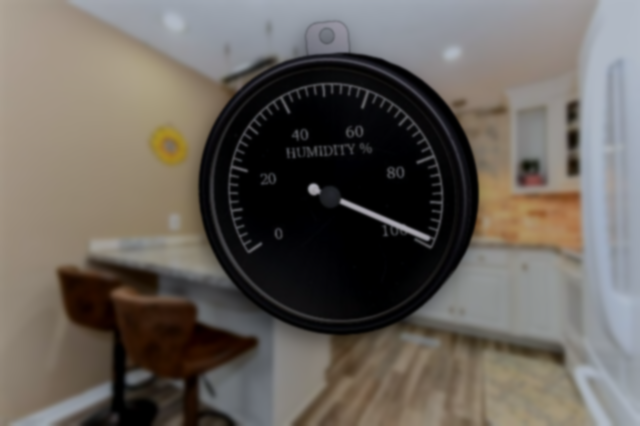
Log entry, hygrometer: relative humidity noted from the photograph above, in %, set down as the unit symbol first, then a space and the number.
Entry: % 98
